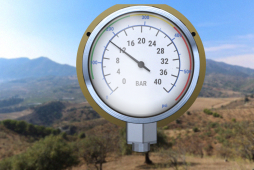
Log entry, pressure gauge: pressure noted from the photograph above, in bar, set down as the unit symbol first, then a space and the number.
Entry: bar 12
